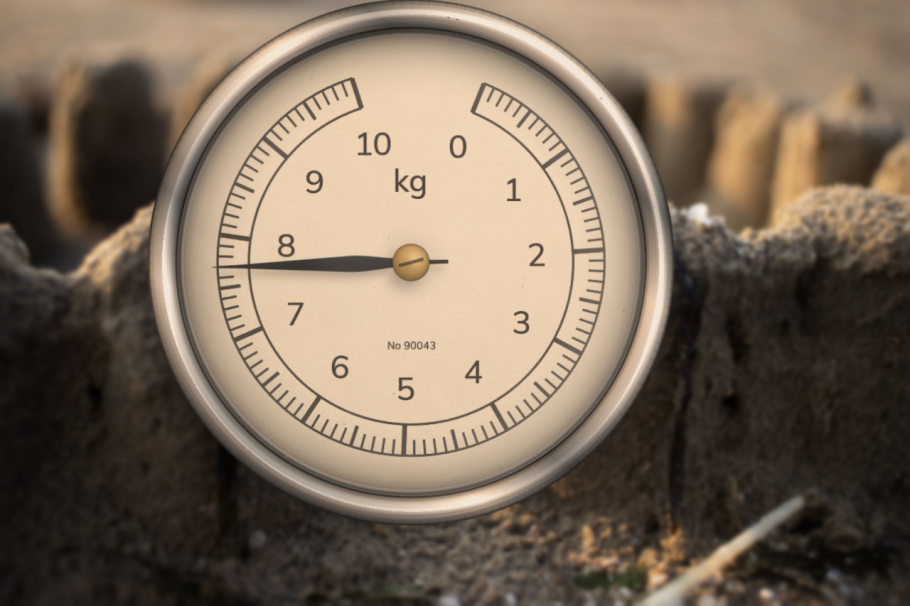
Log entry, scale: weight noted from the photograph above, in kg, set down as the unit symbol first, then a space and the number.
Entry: kg 7.7
